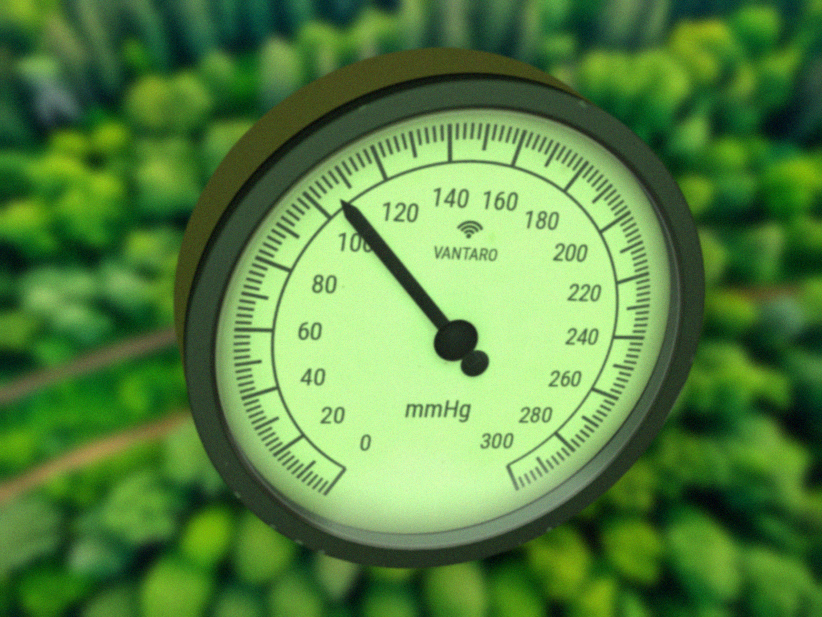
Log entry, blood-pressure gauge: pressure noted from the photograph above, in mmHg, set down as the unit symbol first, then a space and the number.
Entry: mmHg 106
